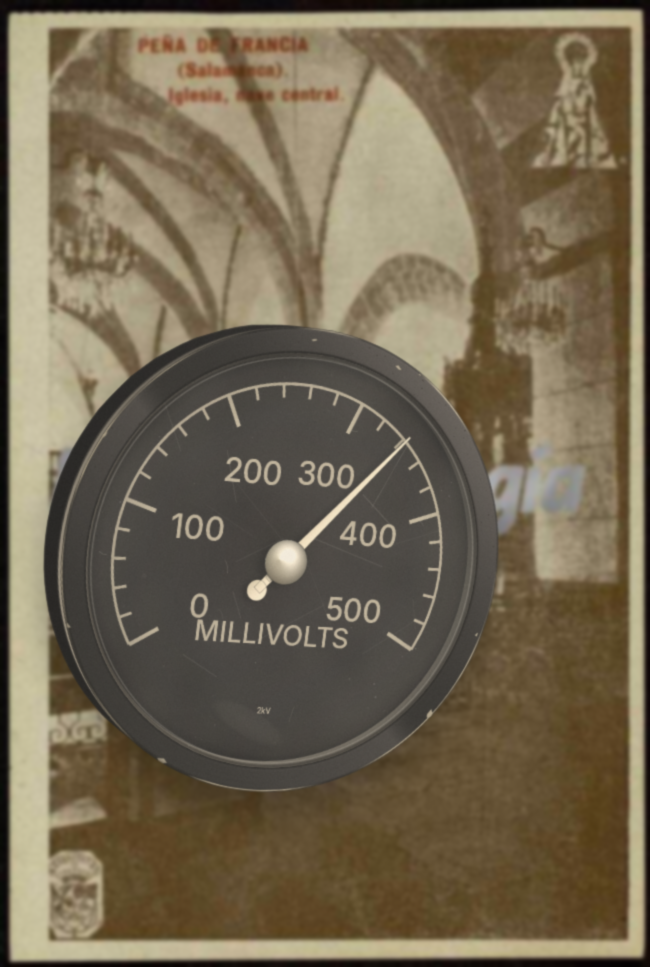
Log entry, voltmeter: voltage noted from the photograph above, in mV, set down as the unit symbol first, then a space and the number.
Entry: mV 340
